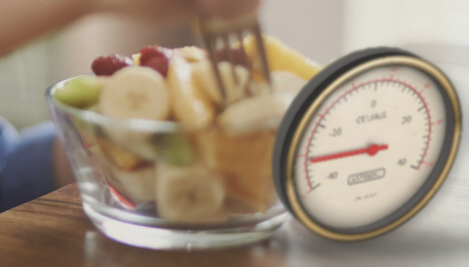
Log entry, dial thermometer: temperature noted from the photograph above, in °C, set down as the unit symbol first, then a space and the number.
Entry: °C -30
